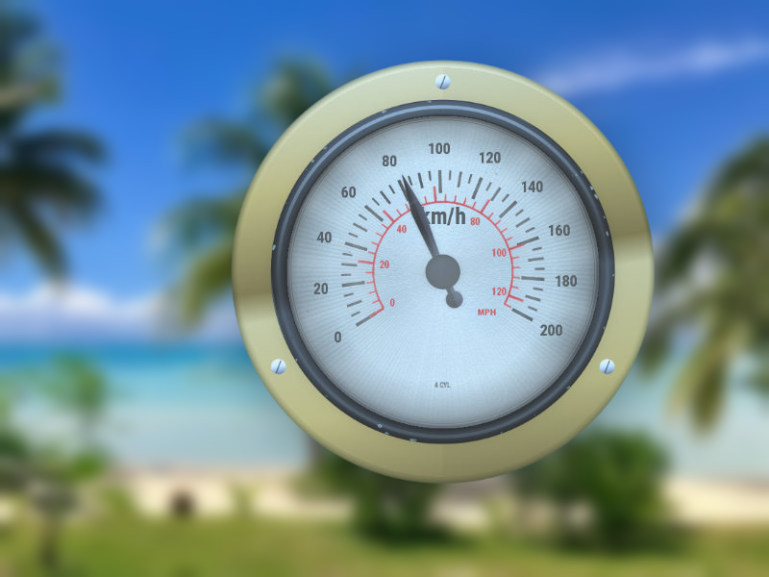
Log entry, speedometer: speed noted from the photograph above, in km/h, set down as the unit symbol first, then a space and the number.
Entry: km/h 82.5
